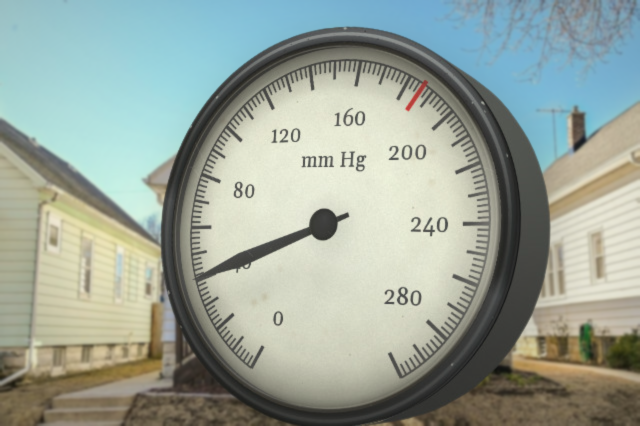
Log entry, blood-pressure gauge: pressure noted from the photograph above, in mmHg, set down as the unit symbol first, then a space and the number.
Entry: mmHg 40
